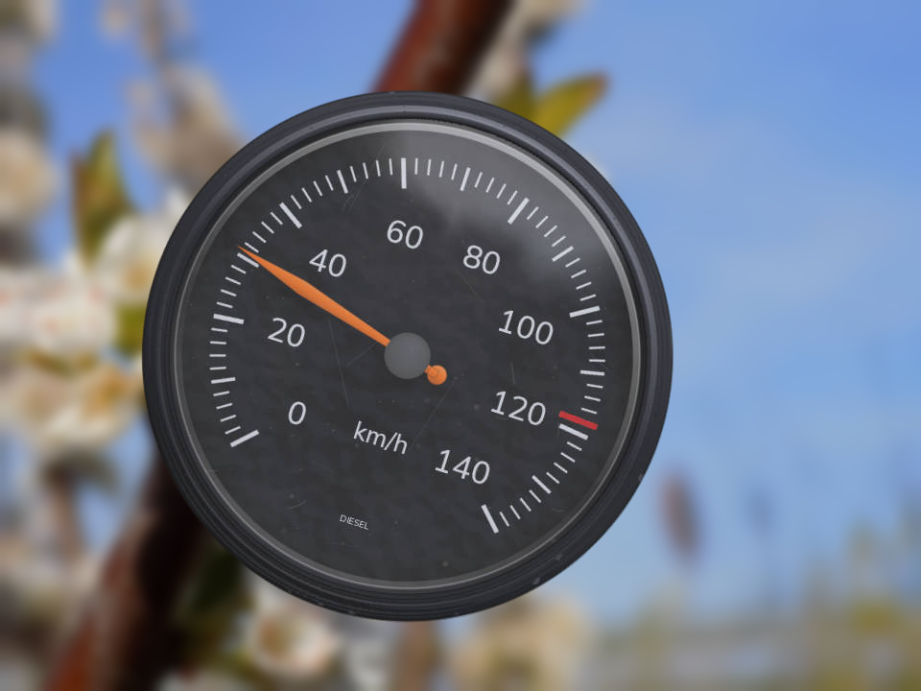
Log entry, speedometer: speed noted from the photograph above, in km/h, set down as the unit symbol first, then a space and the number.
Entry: km/h 31
